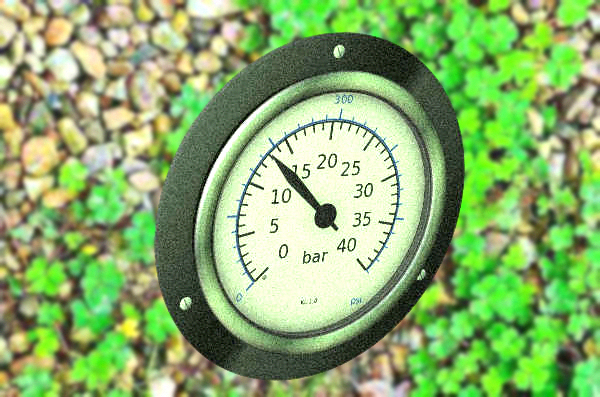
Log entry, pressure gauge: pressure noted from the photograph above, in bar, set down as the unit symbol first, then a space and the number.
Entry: bar 13
